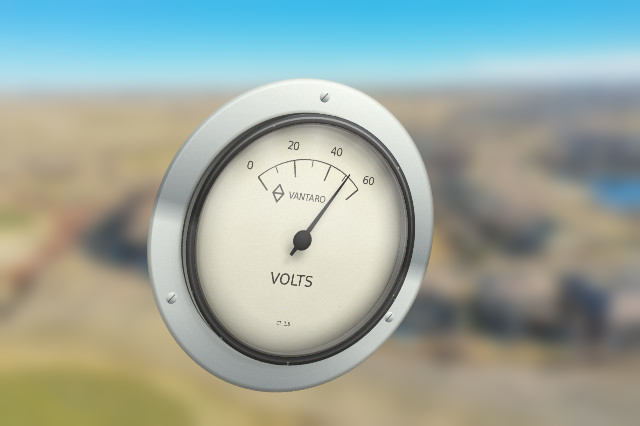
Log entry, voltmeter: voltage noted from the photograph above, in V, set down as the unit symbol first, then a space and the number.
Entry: V 50
